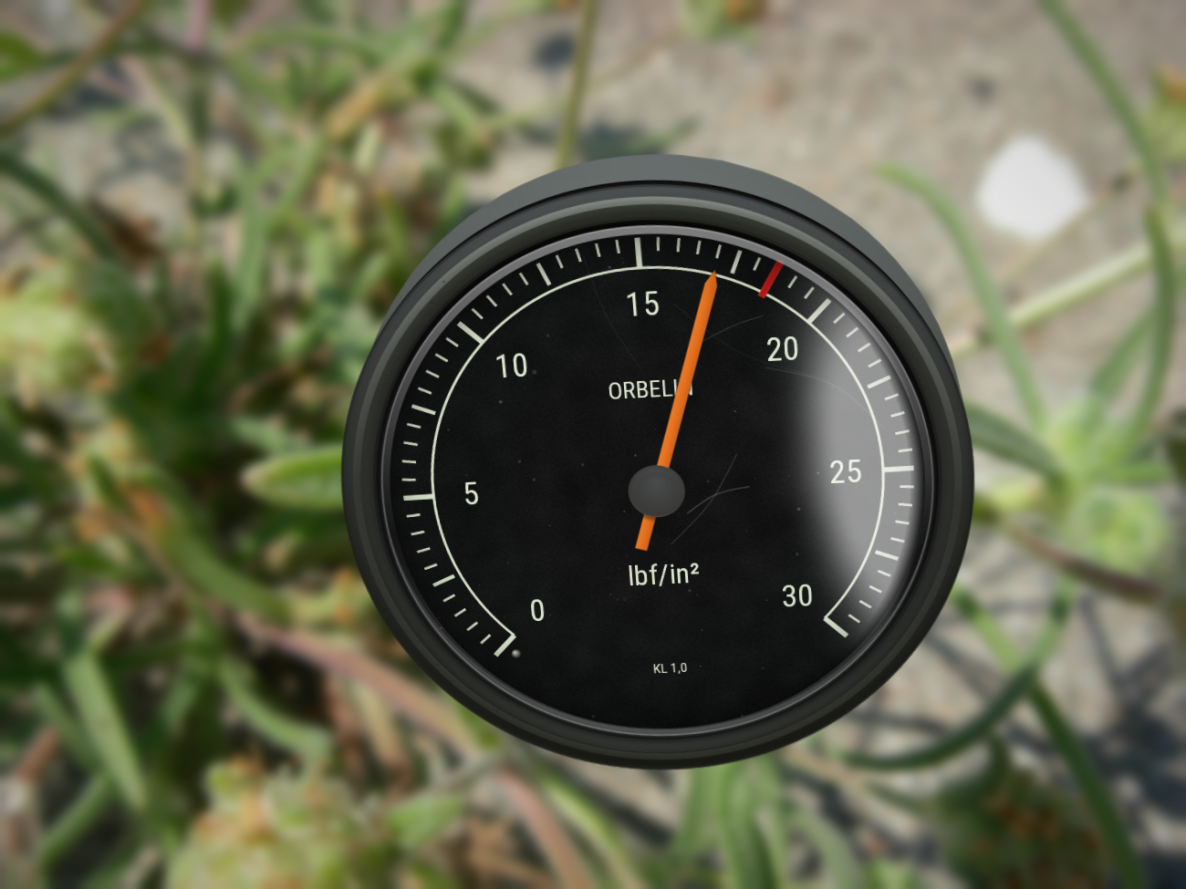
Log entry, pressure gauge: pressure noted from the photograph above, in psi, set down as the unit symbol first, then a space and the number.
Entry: psi 17
